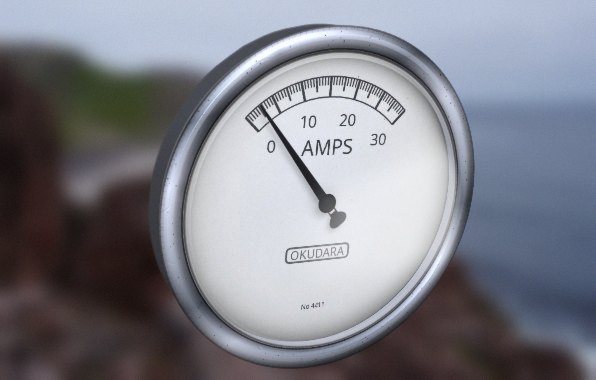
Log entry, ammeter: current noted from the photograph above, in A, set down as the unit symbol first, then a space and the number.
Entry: A 2.5
